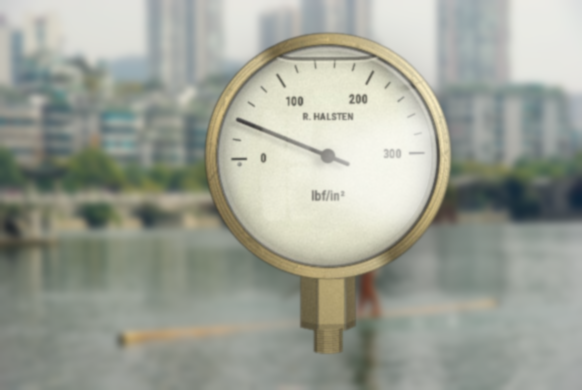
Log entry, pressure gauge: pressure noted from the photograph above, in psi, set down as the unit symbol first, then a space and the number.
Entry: psi 40
